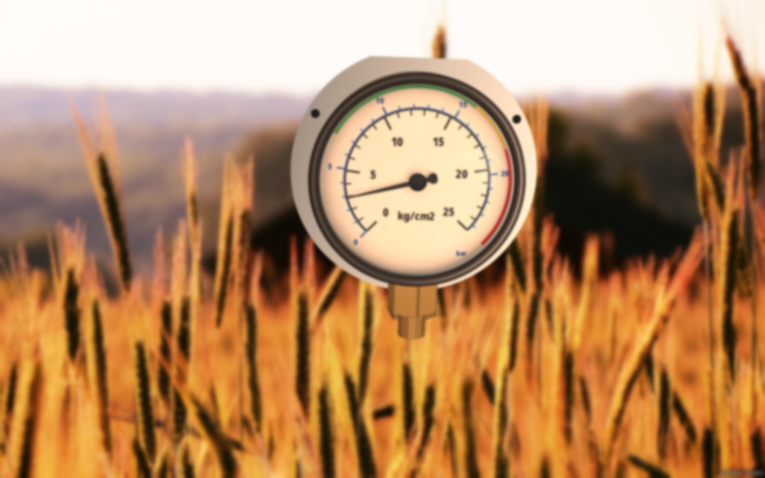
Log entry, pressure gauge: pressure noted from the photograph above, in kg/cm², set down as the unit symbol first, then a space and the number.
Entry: kg/cm² 3
